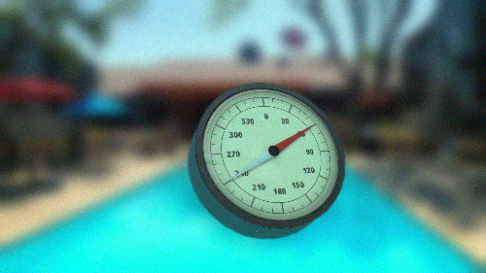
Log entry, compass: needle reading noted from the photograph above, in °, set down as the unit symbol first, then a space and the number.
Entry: ° 60
